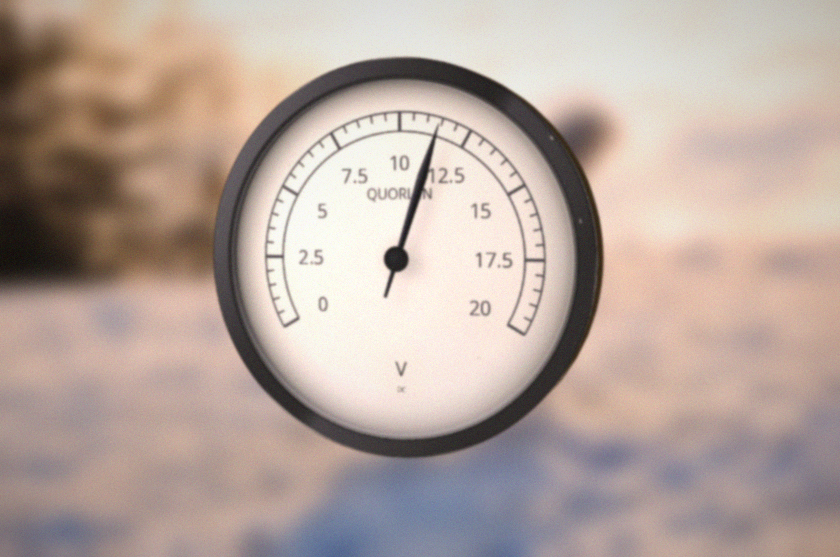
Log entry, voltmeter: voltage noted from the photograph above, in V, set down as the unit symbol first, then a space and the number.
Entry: V 11.5
